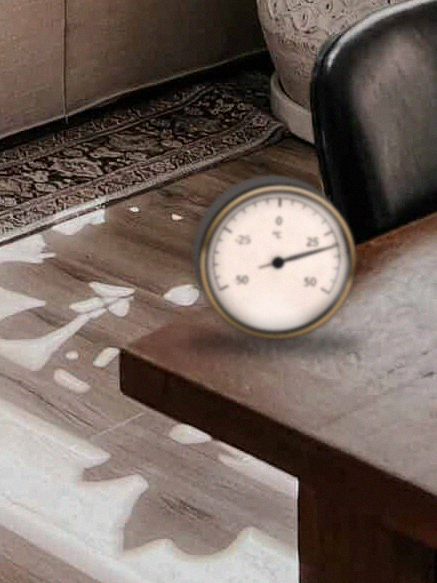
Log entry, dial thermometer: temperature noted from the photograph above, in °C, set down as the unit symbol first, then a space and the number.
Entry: °C 30
